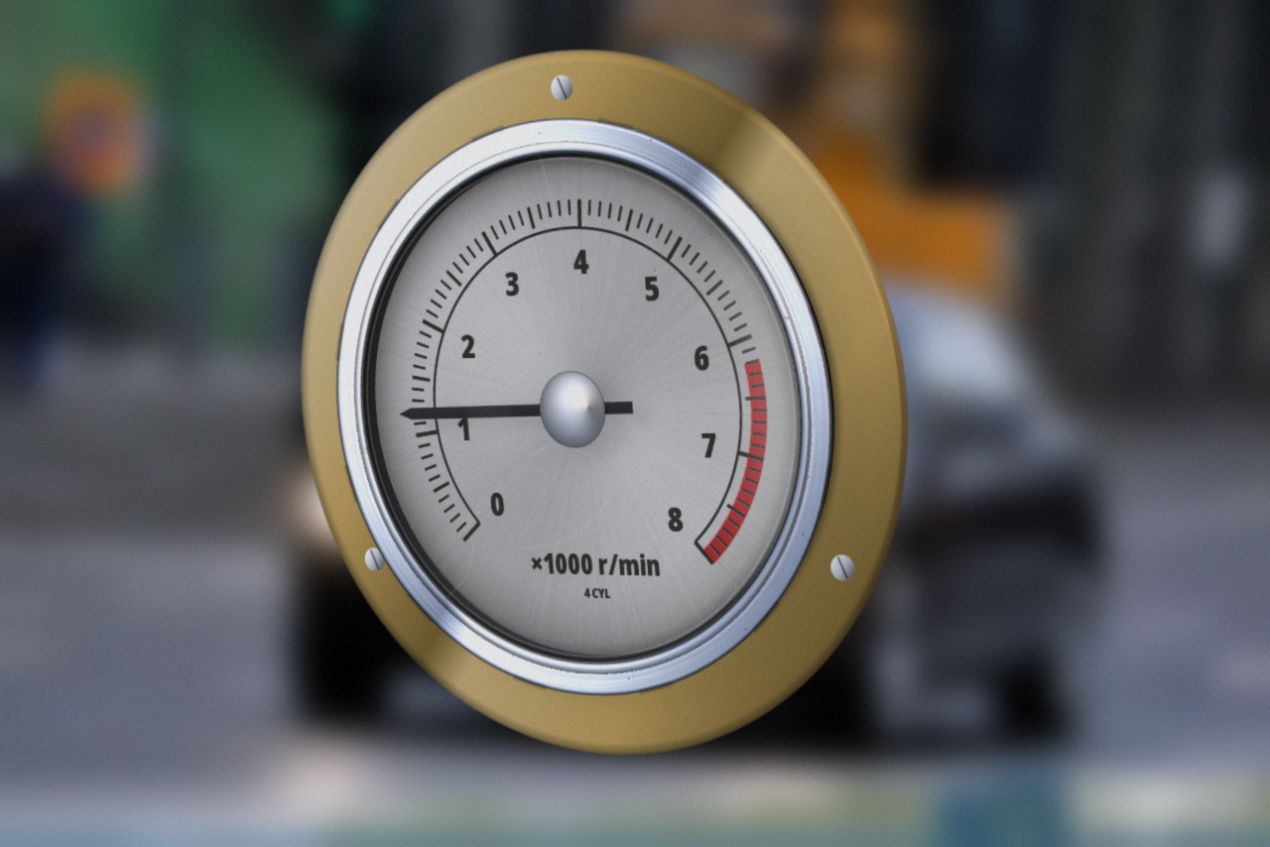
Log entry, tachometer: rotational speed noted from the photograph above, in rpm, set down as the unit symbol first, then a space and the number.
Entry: rpm 1200
